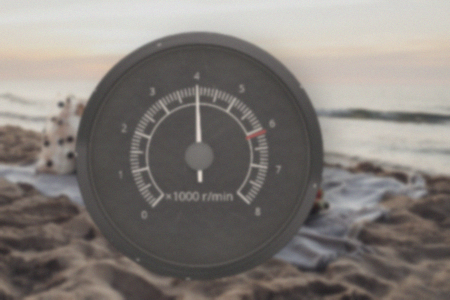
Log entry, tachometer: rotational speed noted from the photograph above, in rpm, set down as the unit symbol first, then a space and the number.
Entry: rpm 4000
